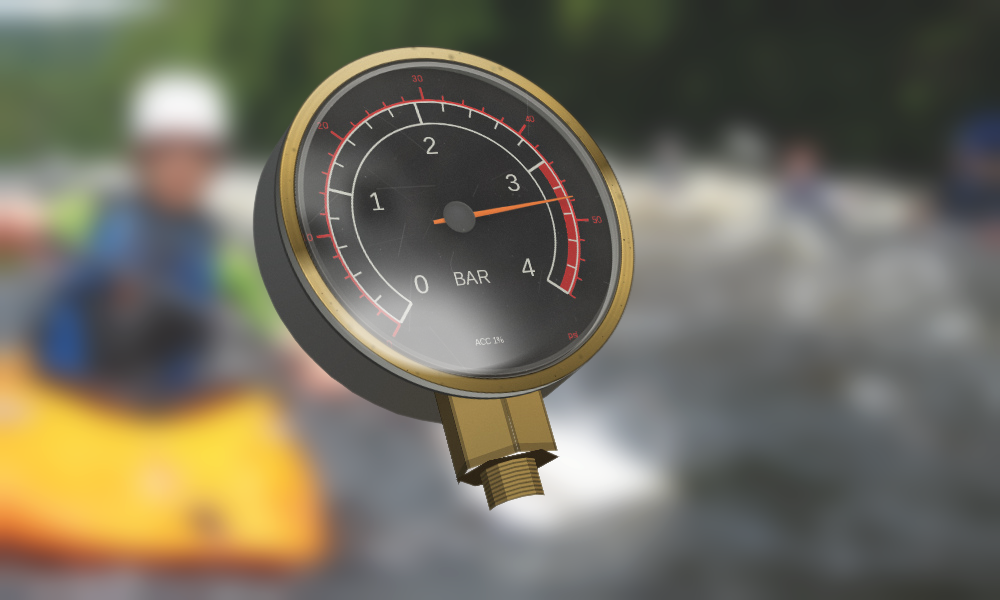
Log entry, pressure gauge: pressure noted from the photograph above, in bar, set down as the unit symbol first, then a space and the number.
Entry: bar 3.3
